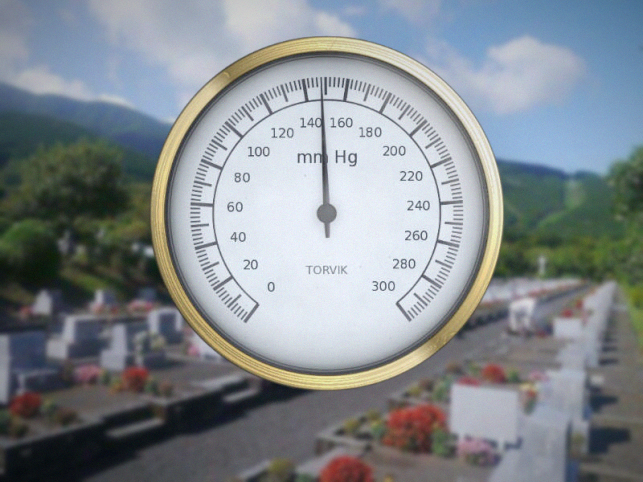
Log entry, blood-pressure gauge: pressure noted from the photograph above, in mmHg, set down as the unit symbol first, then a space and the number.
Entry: mmHg 148
